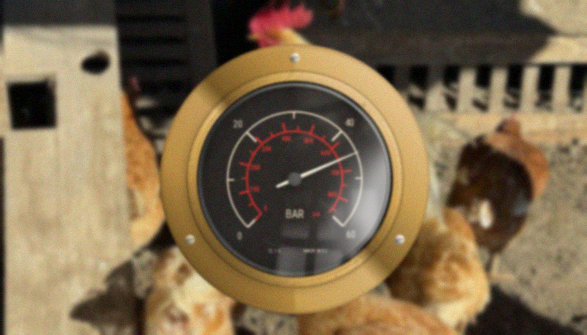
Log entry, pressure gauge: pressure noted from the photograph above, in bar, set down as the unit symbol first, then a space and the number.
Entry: bar 45
